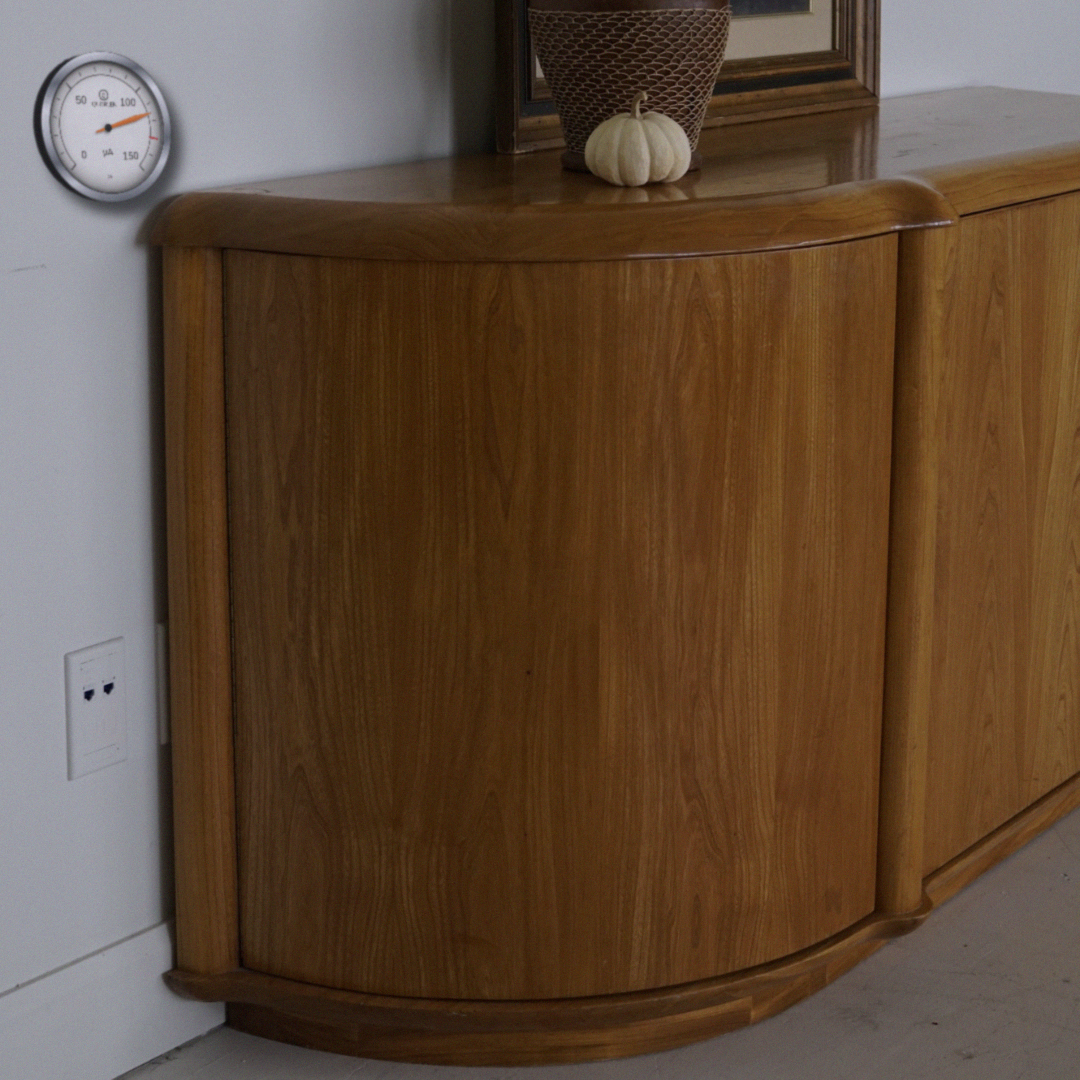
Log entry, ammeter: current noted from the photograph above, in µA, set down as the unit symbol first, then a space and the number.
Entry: µA 115
